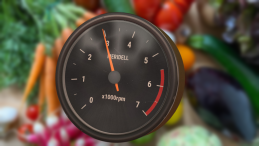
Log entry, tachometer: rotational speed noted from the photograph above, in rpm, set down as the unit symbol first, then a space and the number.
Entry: rpm 3000
